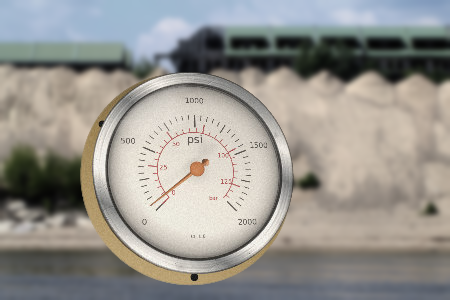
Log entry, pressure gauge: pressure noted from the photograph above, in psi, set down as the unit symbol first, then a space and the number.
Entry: psi 50
